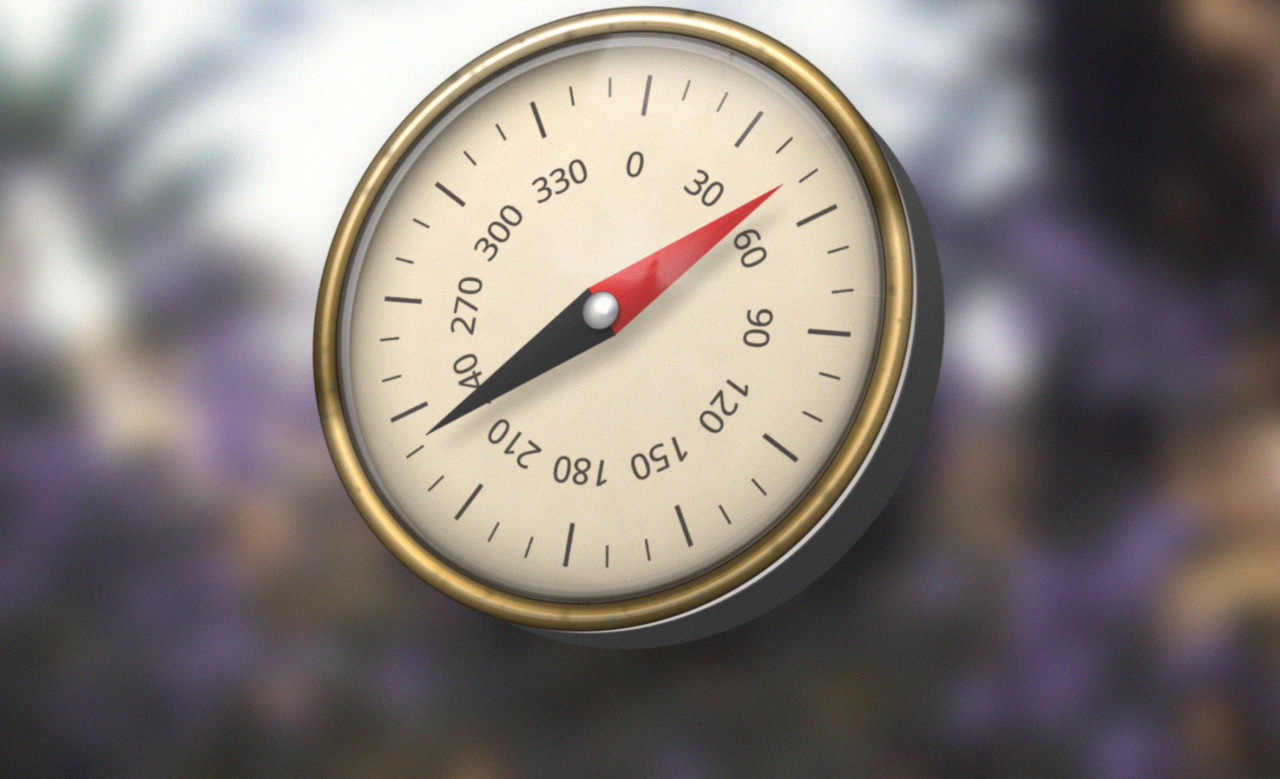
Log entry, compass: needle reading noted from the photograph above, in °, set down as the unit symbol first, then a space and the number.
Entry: ° 50
